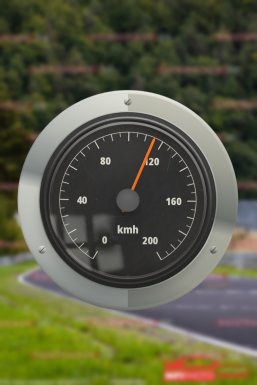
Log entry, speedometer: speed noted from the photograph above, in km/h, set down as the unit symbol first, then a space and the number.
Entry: km/h 115
